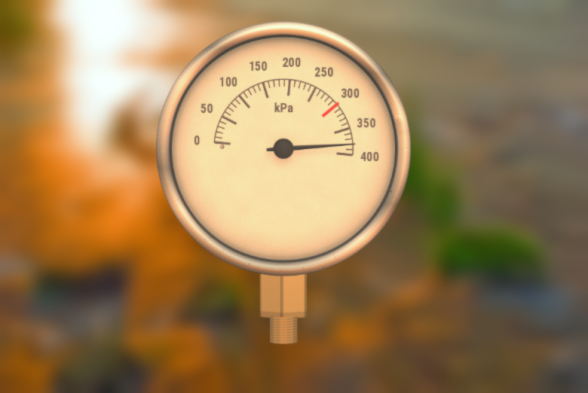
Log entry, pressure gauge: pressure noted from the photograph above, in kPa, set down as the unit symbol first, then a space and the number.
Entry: kPa 380
